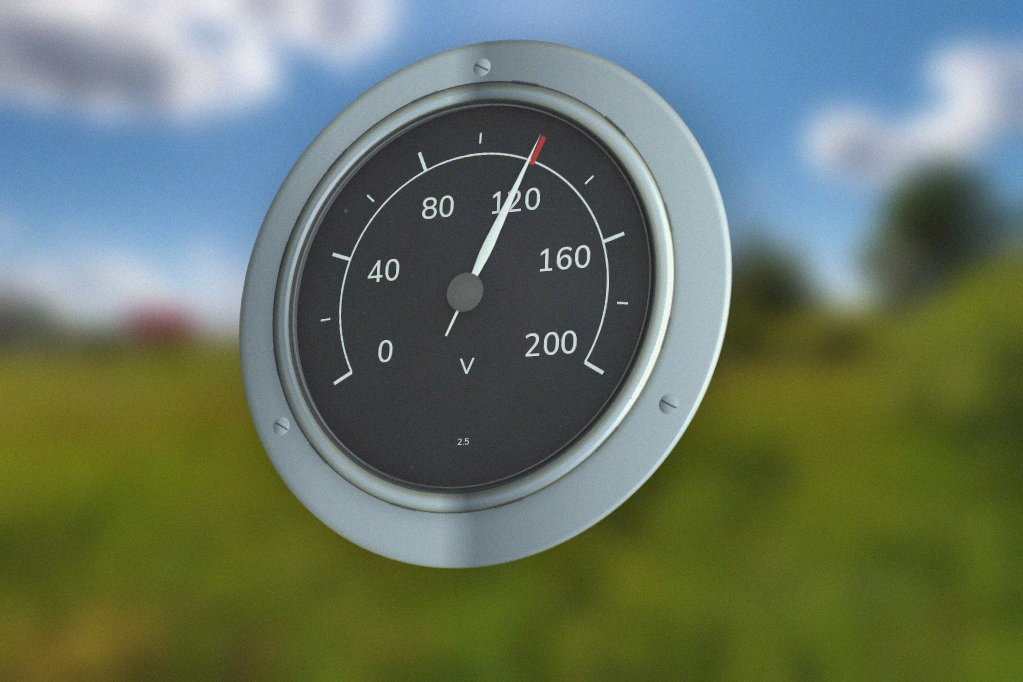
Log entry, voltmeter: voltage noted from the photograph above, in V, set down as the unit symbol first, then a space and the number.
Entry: V 120
